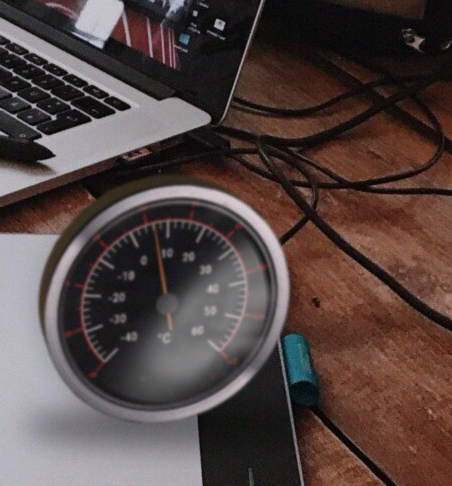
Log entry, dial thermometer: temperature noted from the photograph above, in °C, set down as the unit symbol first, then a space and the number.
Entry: °C 6
